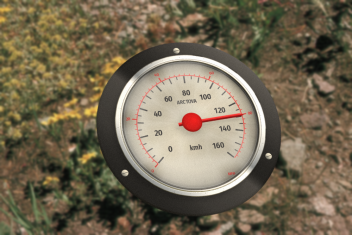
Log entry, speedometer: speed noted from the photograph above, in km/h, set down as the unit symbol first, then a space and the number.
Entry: km/h 130
